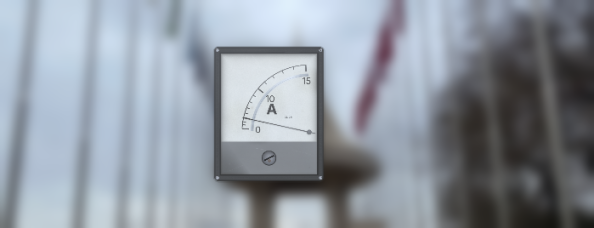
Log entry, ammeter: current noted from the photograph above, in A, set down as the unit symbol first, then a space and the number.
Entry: A 5
